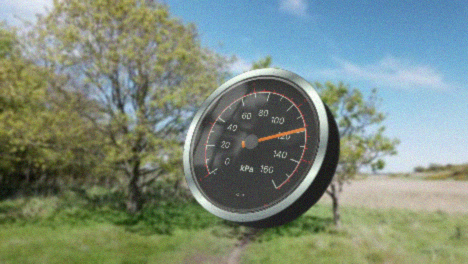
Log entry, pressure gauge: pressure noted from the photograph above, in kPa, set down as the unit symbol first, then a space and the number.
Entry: kPa 120
